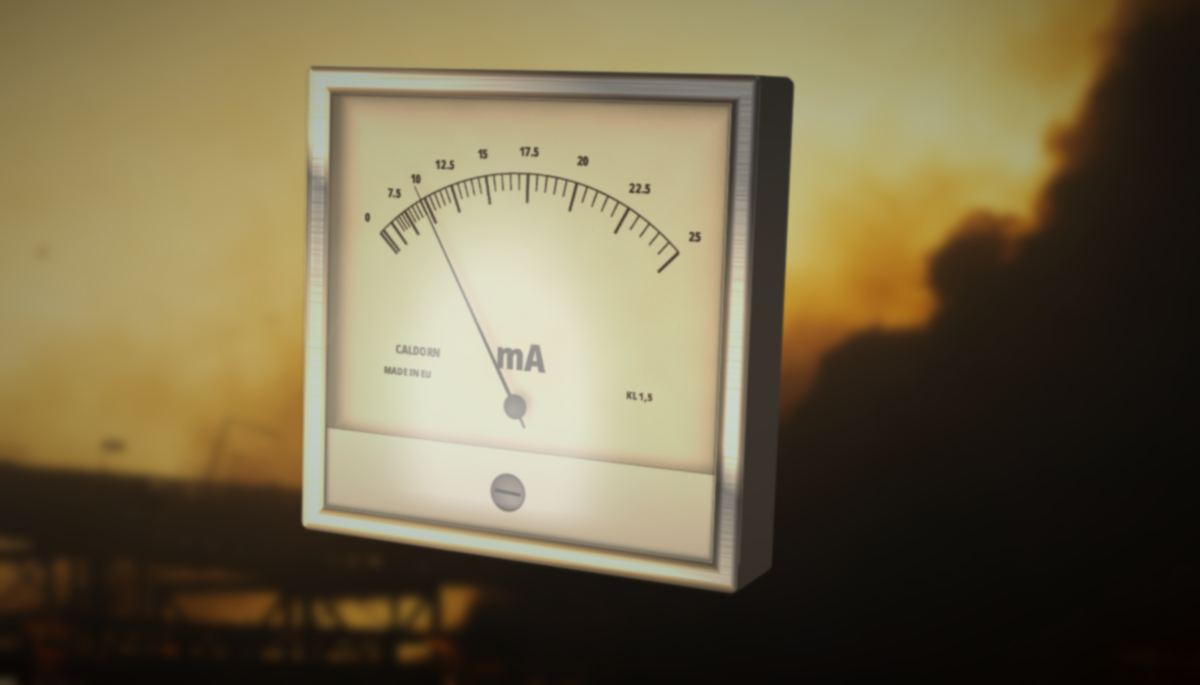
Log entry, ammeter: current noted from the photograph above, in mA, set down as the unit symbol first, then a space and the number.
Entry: mA 10
